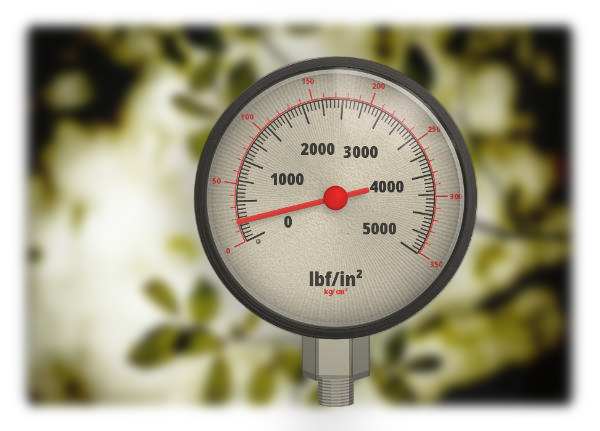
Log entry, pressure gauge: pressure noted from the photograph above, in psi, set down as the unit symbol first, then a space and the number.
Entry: psi 250
